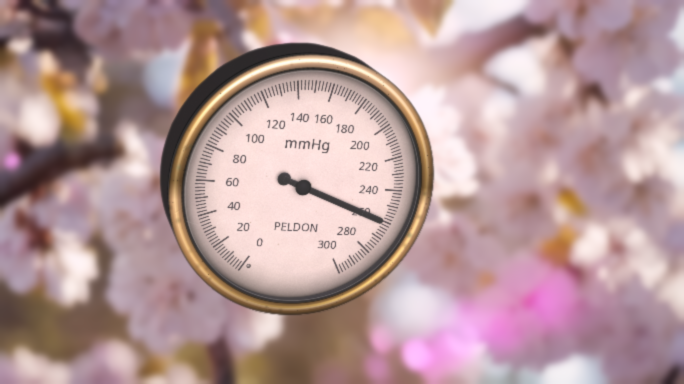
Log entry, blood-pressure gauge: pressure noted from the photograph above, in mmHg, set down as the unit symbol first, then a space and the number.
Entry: mmHg 260
